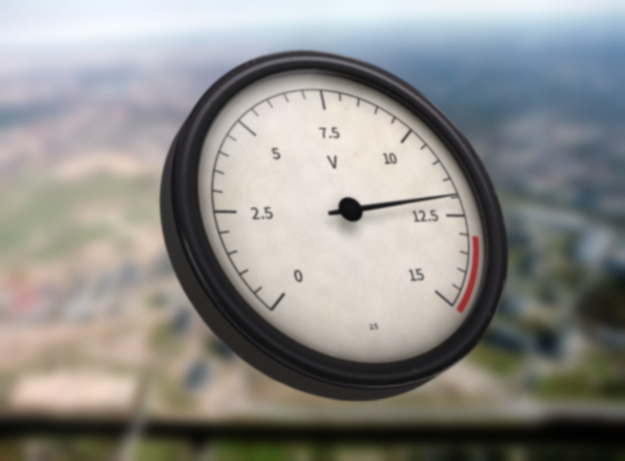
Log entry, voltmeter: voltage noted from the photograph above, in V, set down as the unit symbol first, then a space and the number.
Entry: V 12
